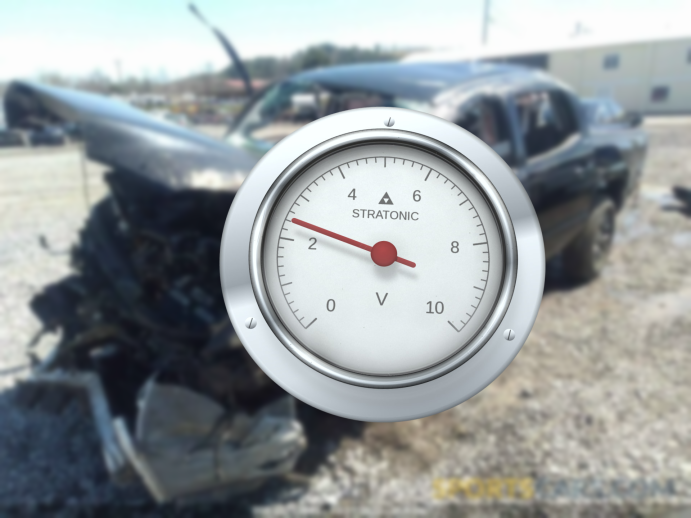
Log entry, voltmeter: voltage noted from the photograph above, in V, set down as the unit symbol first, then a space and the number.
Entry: V 2.4
